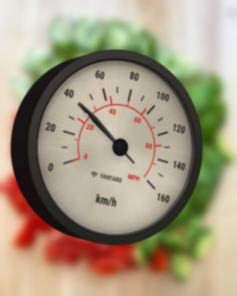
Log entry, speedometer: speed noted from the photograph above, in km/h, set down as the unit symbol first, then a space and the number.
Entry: km/h 40
